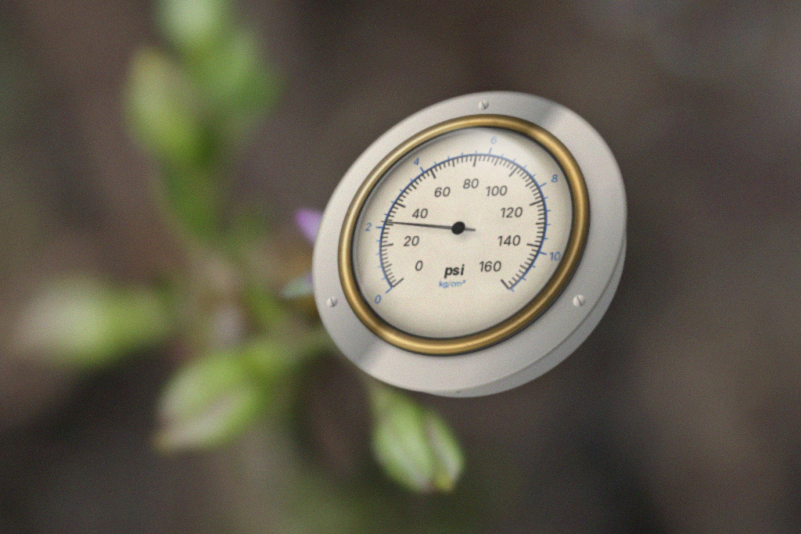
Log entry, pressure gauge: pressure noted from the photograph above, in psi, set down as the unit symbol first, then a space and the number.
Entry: psi 30
